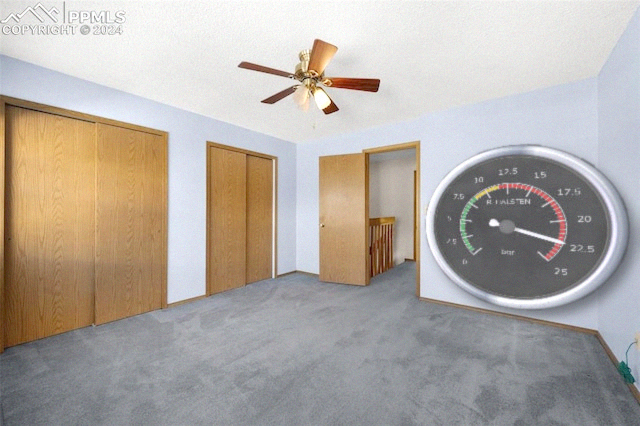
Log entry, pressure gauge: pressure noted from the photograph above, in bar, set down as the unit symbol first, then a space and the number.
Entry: bar 22.5
